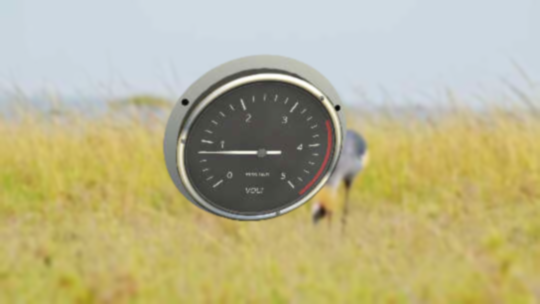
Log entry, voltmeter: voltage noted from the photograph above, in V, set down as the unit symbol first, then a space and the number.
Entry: V 0.8
